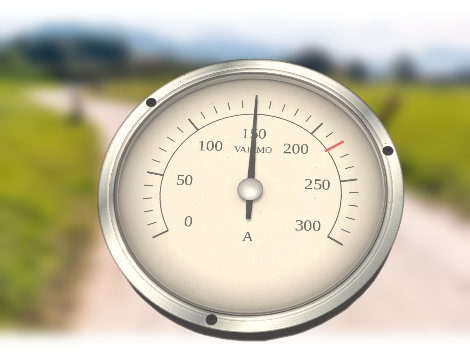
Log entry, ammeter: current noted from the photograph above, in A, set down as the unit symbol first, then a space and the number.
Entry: A 150
